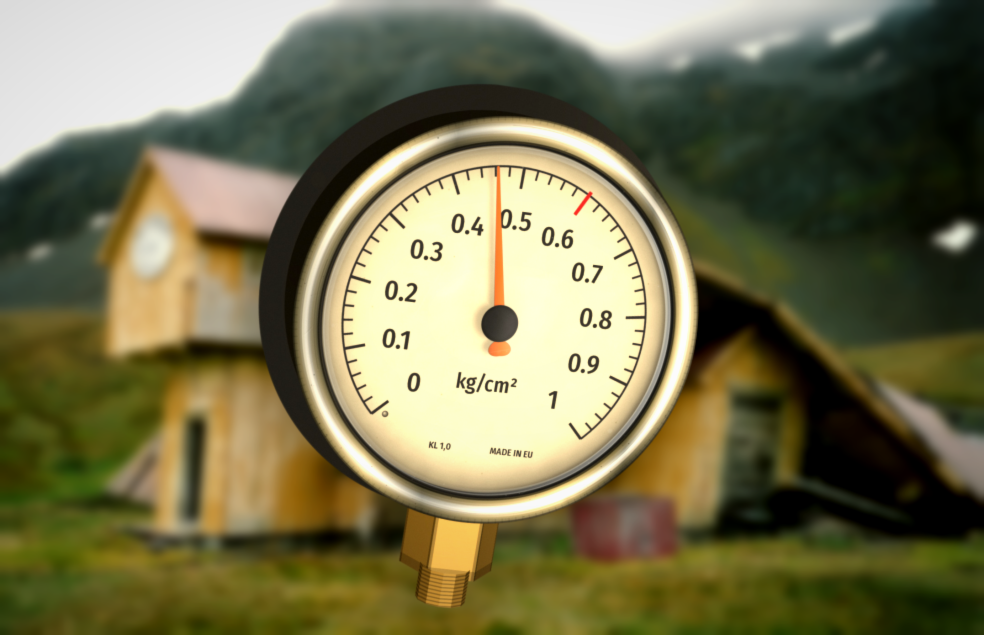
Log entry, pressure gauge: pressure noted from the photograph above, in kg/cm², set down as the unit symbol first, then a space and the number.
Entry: kg/cm² 0.46
